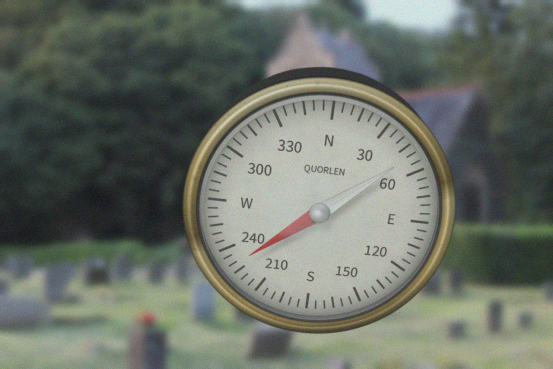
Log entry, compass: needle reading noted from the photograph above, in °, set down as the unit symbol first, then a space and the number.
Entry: ° 230
